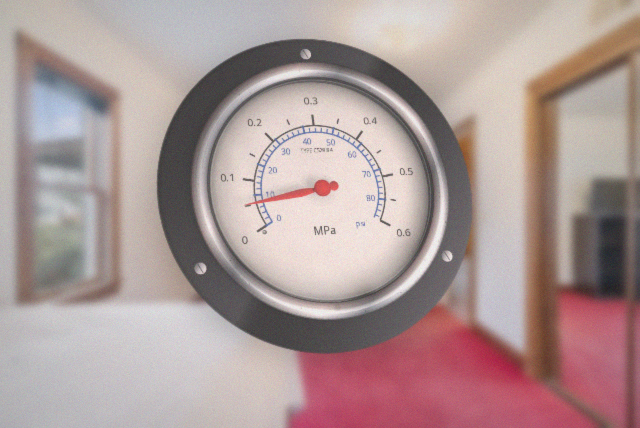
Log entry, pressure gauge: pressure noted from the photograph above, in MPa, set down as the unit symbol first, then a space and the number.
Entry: MPa 0.05
